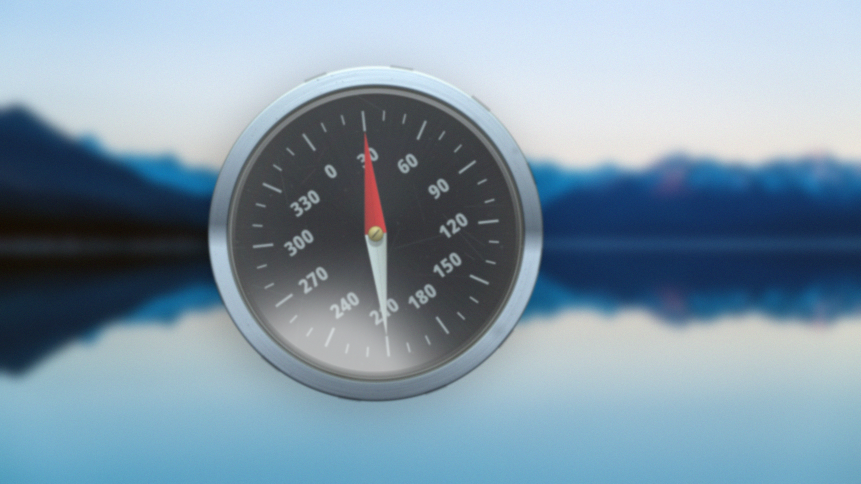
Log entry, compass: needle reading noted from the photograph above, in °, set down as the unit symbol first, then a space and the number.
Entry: ° 30
